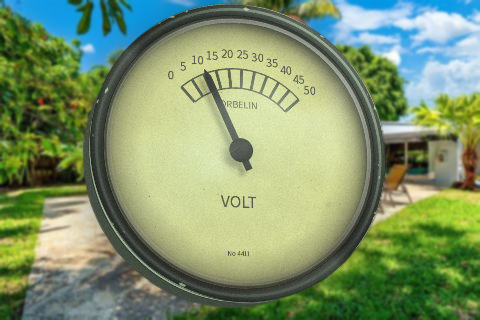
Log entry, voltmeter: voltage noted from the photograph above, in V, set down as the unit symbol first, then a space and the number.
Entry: V 10
